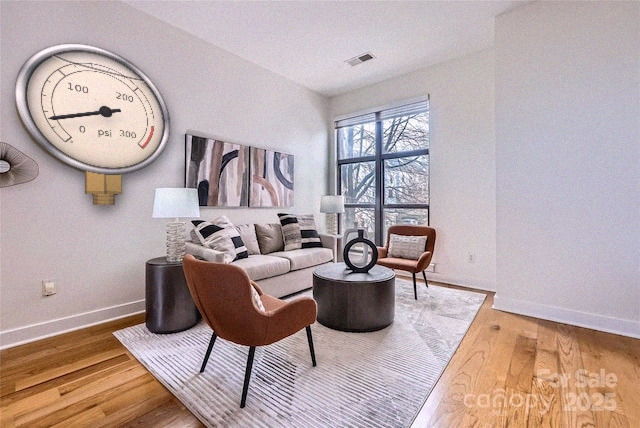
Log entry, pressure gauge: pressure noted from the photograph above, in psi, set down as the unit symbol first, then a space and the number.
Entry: psi 30
